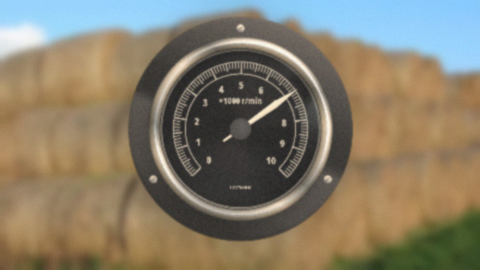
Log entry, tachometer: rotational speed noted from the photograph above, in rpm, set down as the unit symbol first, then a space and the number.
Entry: rpm 7000
